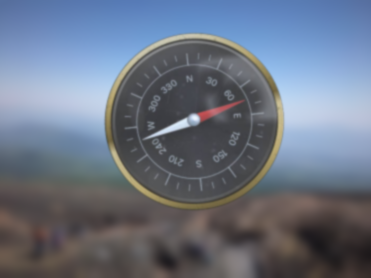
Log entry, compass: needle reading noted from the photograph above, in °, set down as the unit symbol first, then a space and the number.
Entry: ° 75
